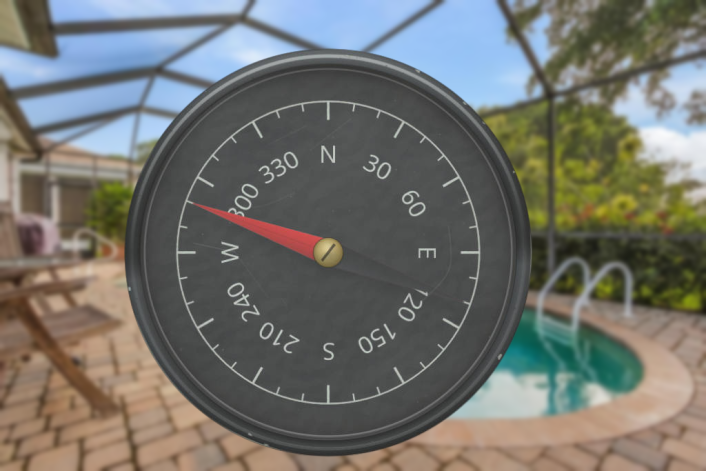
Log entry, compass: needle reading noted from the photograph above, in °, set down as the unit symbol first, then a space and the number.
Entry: ° 290
